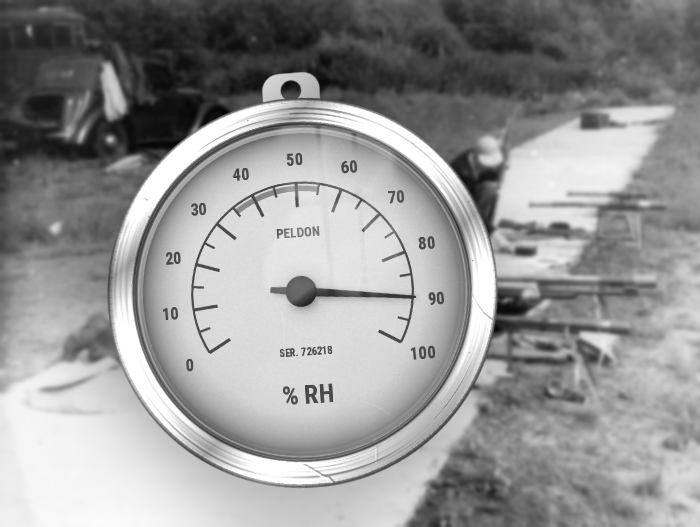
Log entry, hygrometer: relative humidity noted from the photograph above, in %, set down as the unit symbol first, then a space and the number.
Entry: % 90
